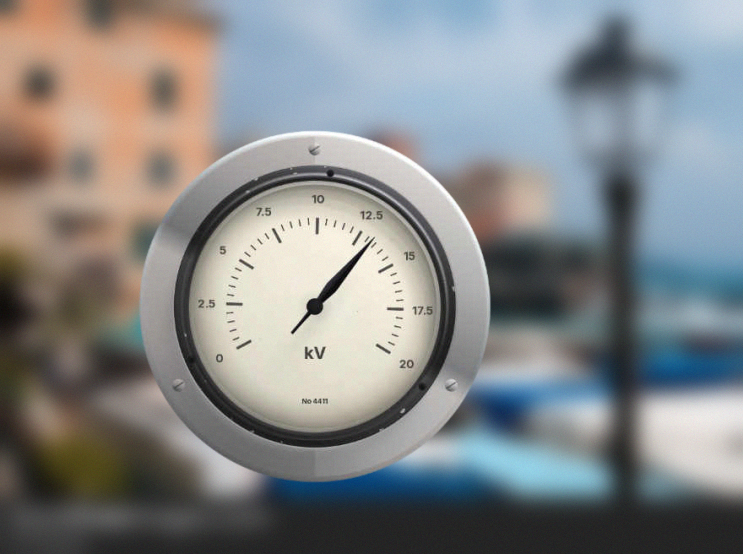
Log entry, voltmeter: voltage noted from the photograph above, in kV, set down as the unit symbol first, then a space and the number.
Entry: kV 13.25
